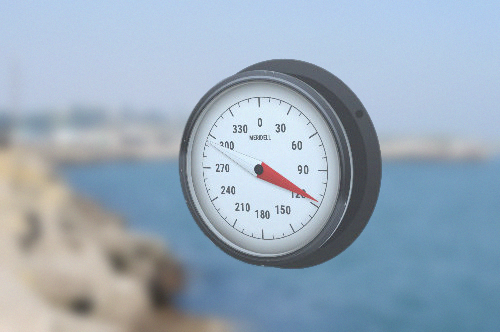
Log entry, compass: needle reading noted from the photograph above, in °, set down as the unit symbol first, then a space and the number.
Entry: ° 115
